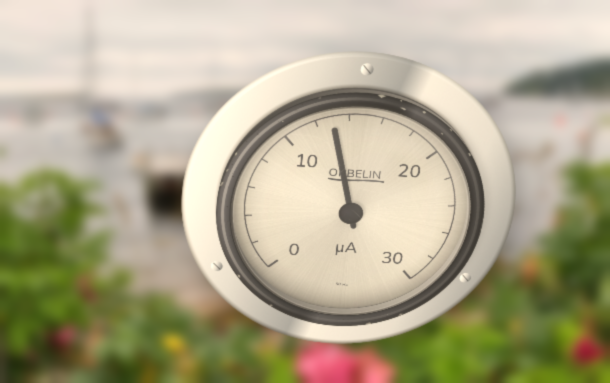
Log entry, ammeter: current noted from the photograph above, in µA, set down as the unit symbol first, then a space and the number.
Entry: µA 13
